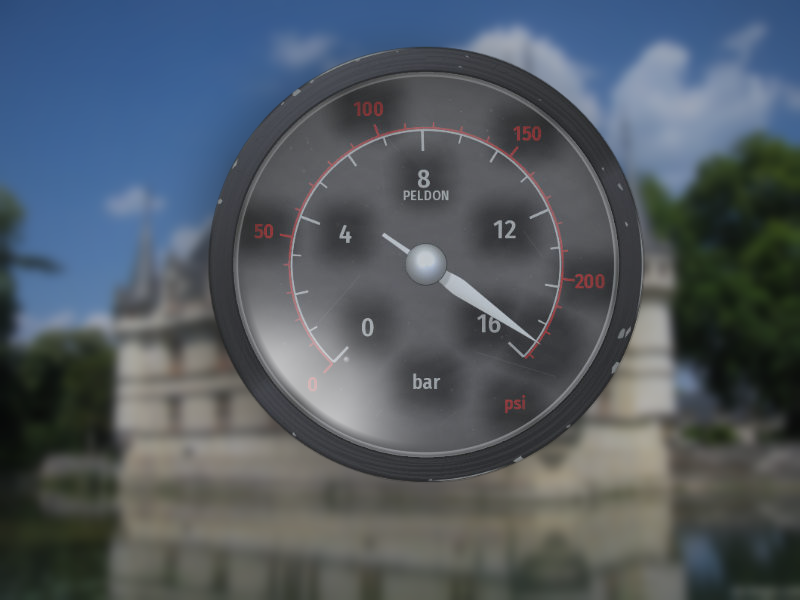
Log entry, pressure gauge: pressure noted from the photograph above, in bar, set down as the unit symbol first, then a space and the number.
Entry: bar 15.5
